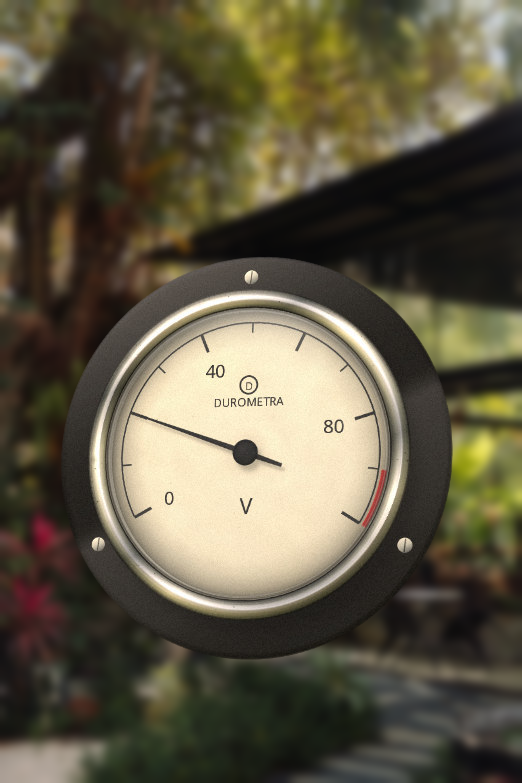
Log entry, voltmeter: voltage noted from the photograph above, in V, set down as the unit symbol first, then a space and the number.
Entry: V 20
